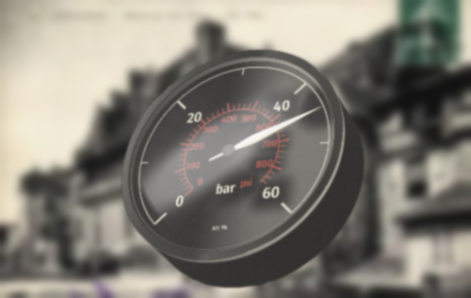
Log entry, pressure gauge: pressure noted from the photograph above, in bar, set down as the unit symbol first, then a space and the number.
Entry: bar 45
